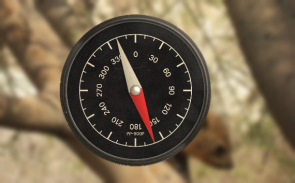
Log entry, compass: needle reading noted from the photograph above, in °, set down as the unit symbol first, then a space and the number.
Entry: ° 160
